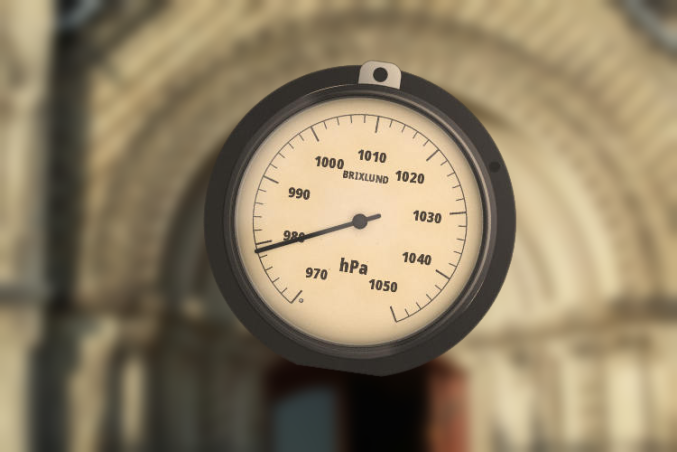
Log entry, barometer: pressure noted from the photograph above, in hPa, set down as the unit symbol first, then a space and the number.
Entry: hPa 979
